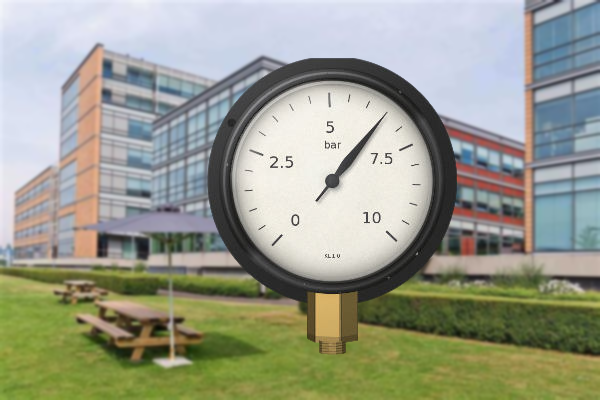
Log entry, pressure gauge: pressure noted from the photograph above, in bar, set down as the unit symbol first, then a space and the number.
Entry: bar 6.5
